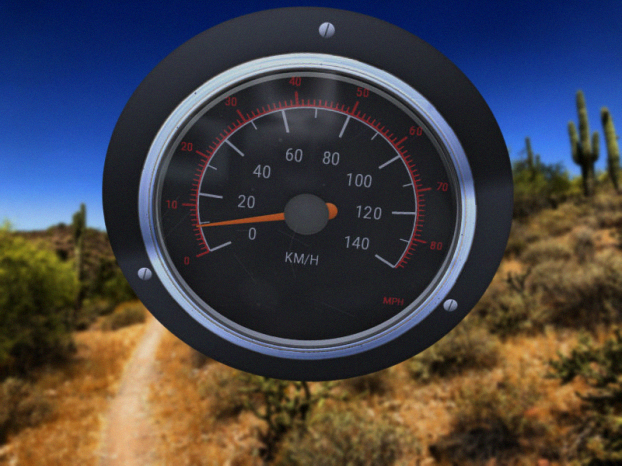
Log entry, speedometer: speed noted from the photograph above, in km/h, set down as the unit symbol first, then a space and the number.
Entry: km/h 10
